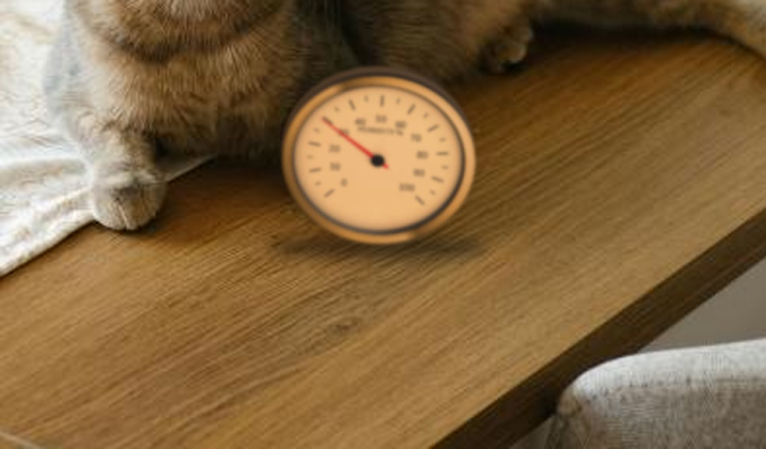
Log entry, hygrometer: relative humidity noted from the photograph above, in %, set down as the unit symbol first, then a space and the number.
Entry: % 30
